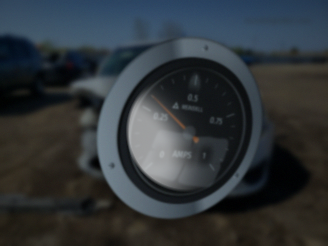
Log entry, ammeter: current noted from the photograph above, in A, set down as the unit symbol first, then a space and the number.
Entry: A 0.3
